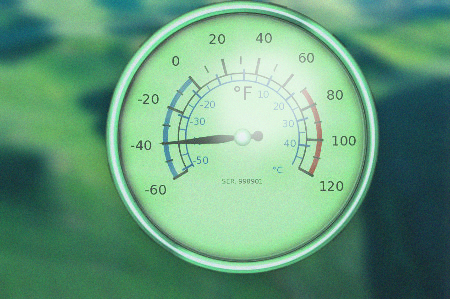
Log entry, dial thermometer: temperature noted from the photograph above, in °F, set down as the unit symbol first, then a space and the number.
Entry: °F -40
